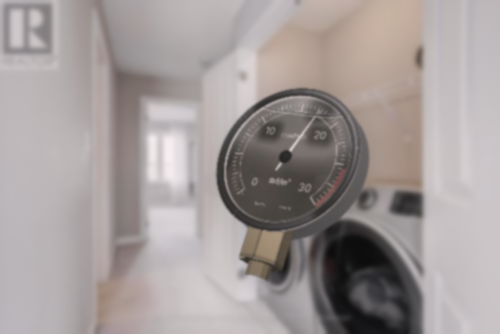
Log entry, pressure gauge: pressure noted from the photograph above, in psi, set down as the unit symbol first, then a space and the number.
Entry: psi 17.5
